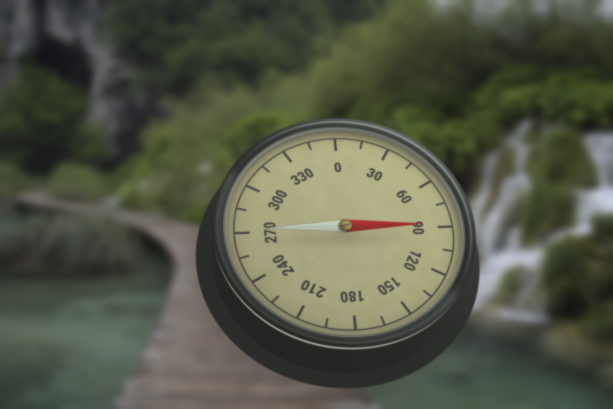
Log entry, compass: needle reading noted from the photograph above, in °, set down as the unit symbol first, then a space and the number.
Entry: ° 90
